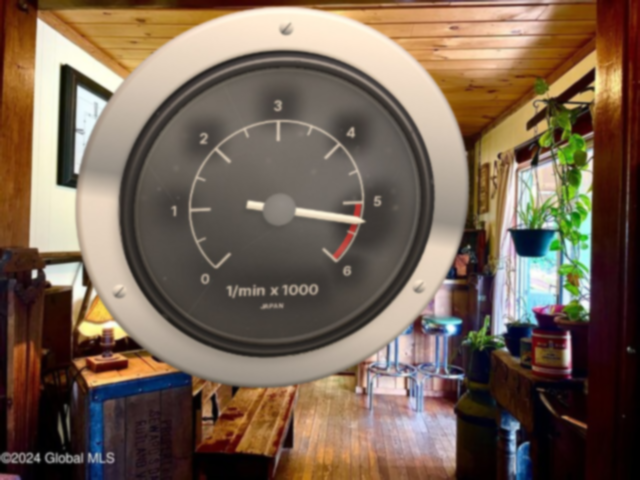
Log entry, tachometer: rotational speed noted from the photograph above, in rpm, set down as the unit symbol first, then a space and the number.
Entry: rpm 5250
